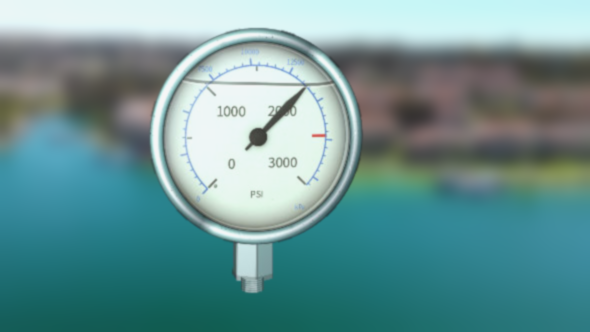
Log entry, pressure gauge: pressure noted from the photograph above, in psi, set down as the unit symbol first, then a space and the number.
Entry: psi 2000
